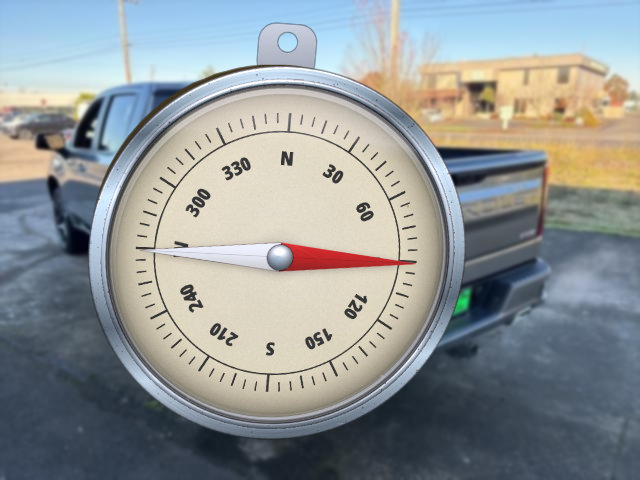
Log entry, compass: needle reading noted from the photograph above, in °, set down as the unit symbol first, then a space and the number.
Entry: ° 90
